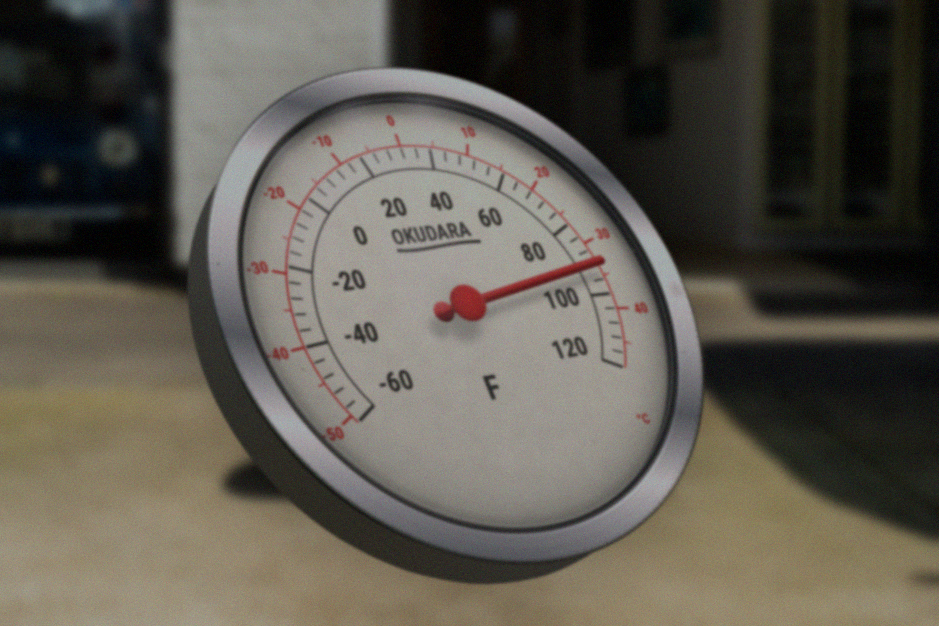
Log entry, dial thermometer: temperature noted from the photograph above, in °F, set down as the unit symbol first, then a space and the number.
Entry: °F 92
